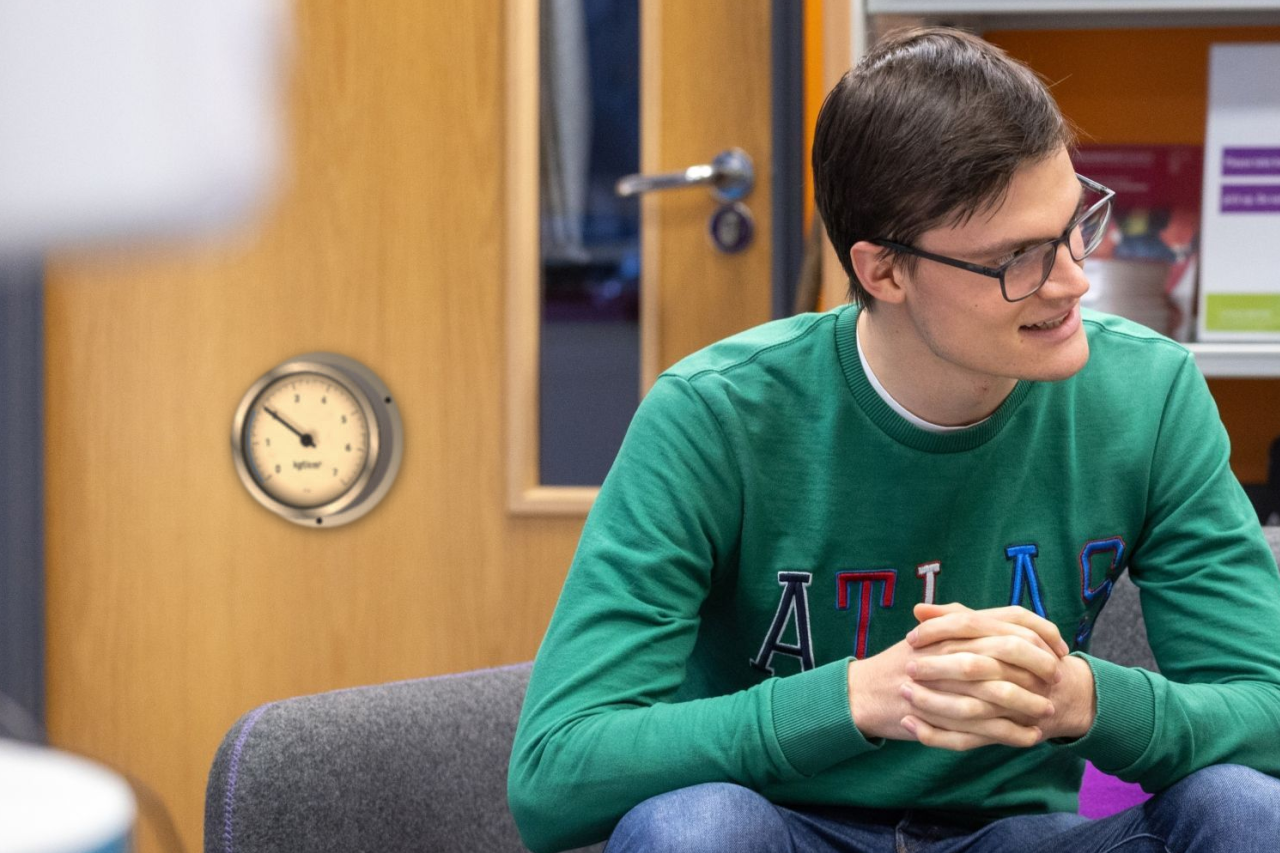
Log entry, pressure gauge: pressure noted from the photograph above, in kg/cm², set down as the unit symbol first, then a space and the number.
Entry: kg/cm² 2
